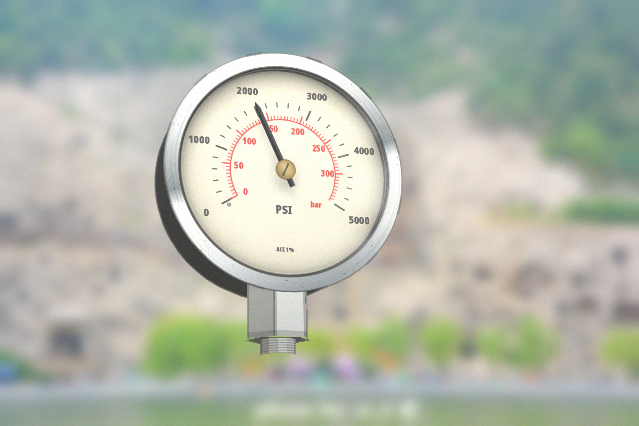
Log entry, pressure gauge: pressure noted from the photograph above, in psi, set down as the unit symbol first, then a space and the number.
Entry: psi 2000
